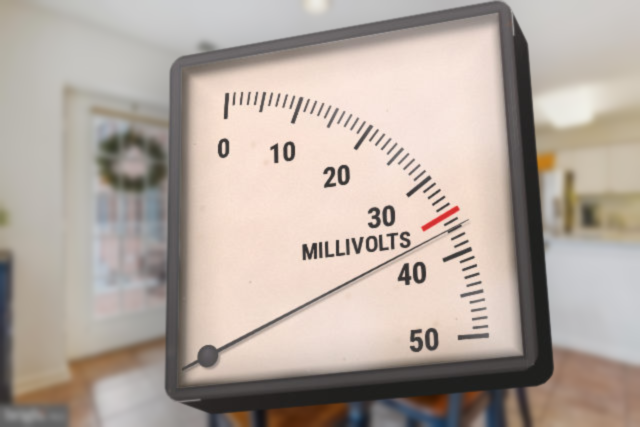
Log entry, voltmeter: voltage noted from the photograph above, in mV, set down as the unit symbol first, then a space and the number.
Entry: mV 37
